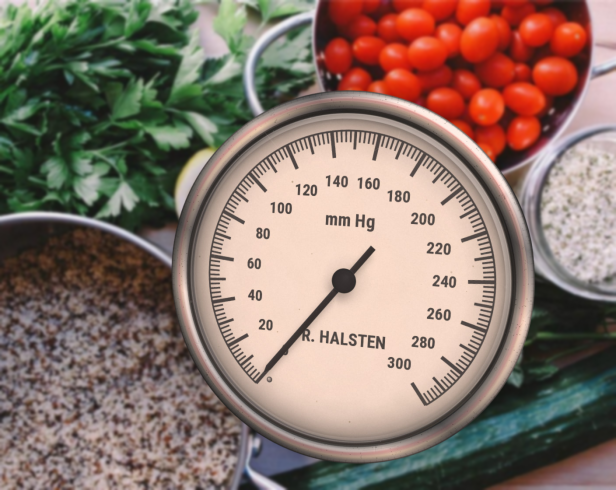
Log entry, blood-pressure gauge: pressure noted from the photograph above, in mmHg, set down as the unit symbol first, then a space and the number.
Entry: mmHg 0
